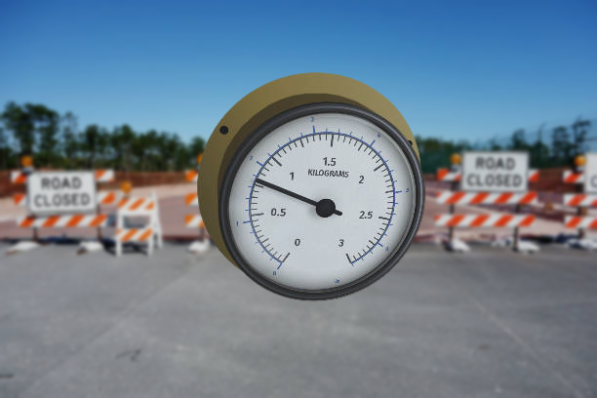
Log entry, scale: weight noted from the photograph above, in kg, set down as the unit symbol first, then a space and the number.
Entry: kg 0.8
